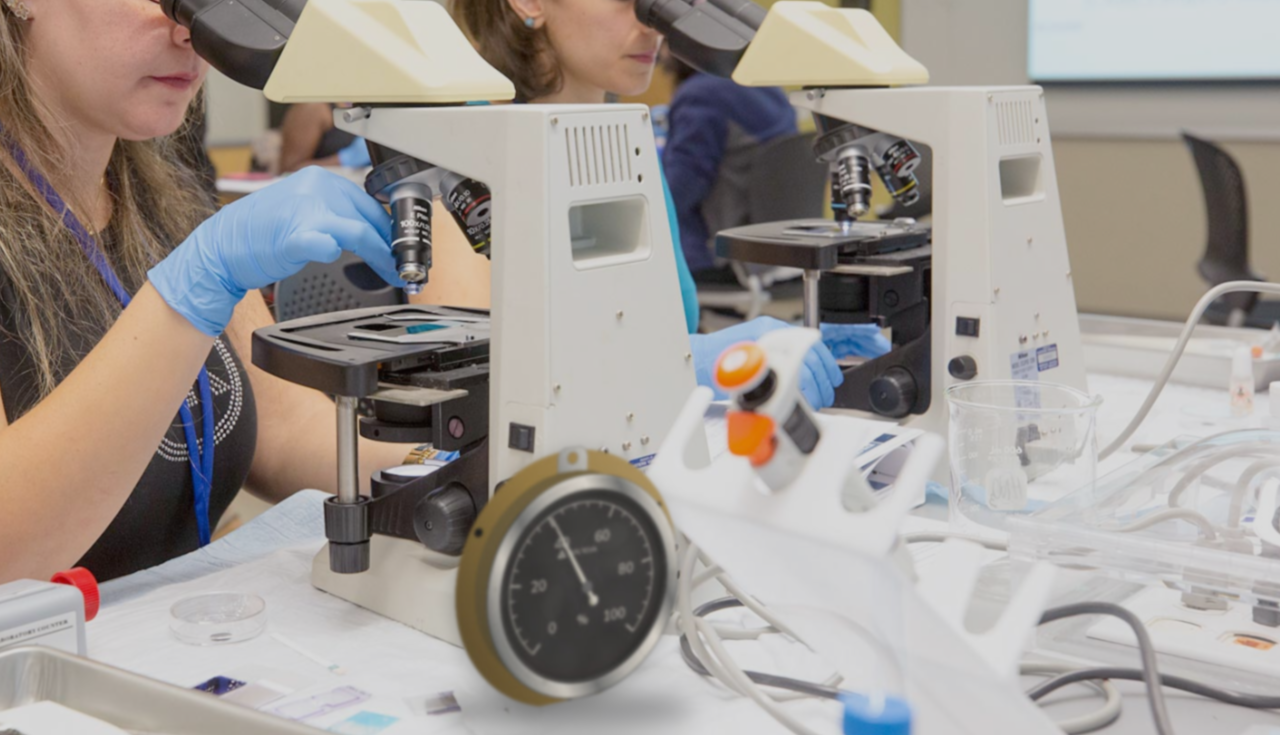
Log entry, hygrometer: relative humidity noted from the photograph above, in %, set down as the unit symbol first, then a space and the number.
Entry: % 40
